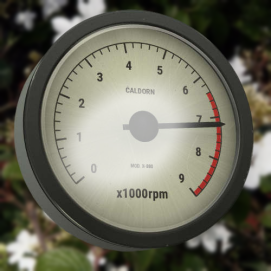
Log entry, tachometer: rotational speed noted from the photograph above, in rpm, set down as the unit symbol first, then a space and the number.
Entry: rpm 7200
